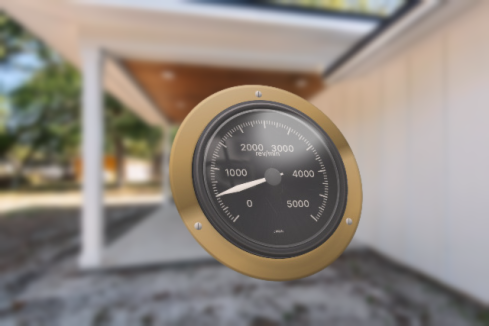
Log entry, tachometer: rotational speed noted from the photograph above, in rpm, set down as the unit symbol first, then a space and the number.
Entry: rpm 500
